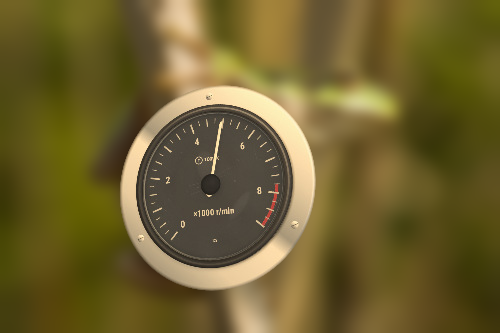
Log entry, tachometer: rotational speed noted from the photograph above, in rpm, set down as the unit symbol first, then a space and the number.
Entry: rpm 5000
